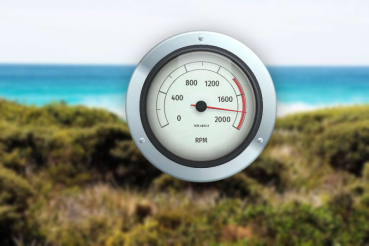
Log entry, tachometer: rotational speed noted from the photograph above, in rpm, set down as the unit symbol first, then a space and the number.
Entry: rpm 1800
